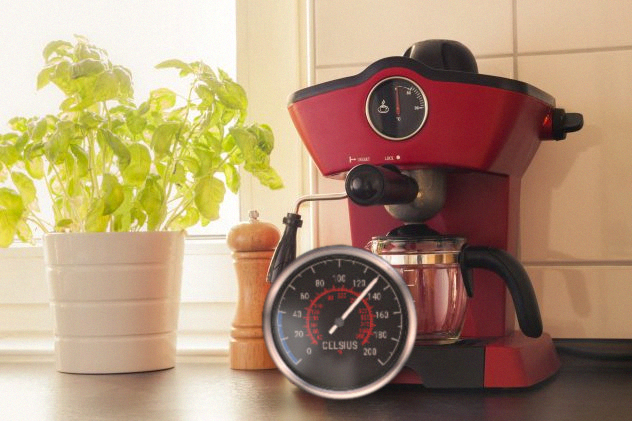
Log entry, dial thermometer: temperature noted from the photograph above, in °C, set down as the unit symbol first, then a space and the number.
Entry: °C 130
